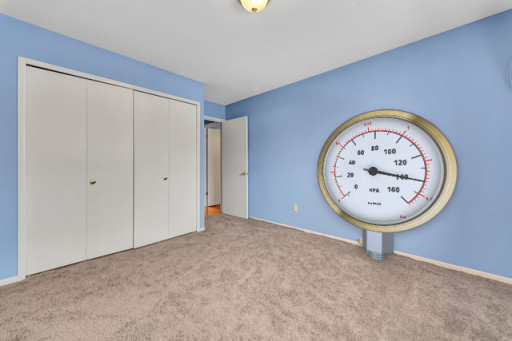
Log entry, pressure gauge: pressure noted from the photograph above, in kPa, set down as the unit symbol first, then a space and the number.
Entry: kPa 140
